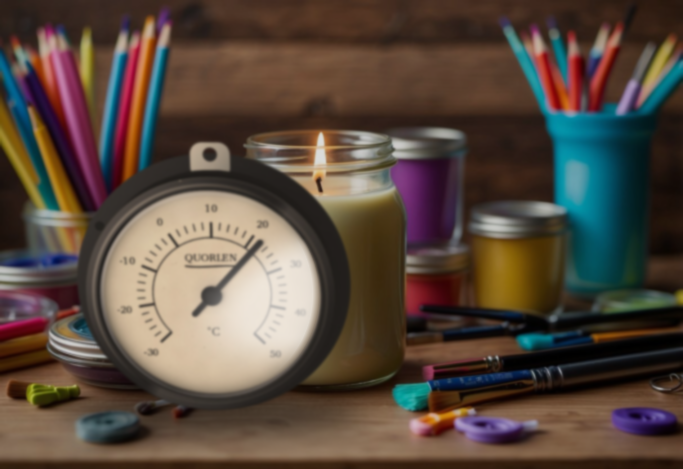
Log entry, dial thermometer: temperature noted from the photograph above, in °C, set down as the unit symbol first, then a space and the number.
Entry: °C 22
